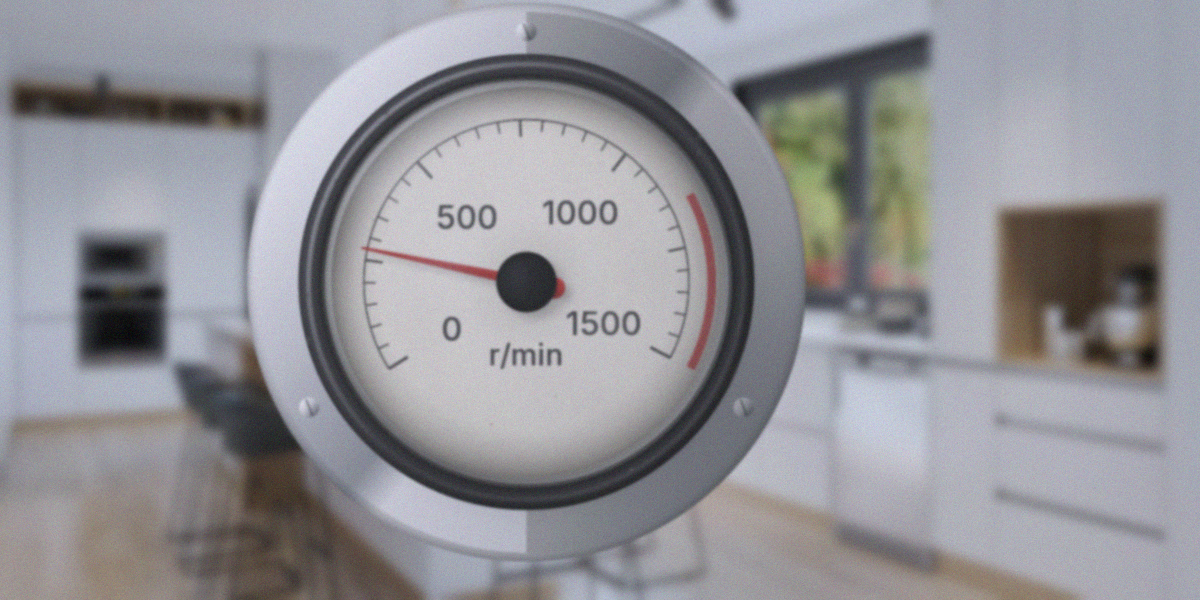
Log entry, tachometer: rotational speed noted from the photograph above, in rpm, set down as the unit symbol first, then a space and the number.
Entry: rpm 275
